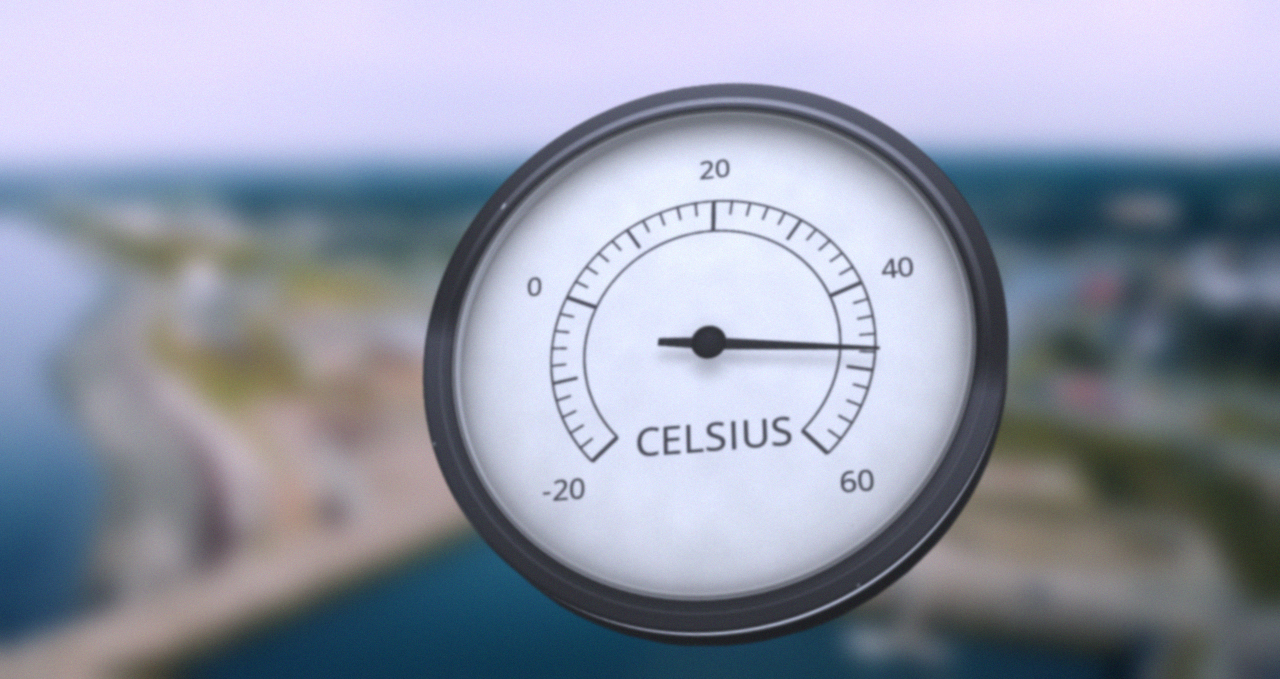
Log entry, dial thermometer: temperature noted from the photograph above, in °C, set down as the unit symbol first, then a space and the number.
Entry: °C 48
